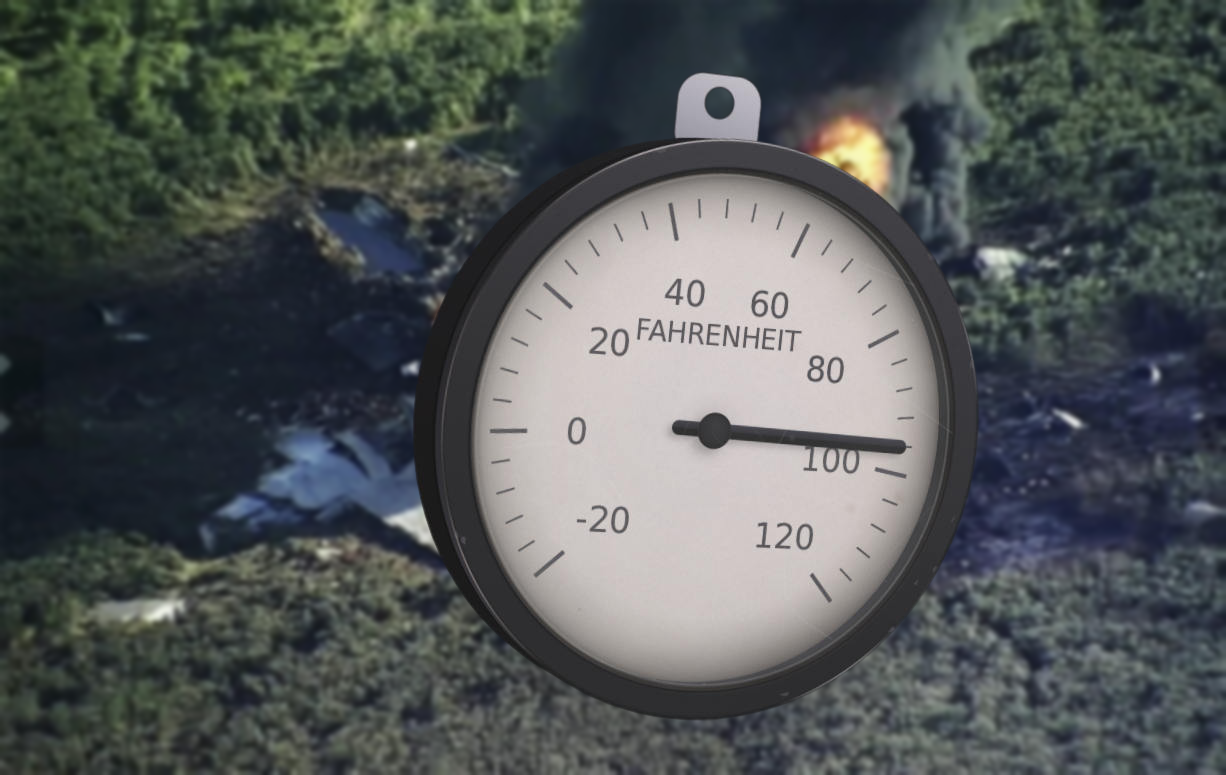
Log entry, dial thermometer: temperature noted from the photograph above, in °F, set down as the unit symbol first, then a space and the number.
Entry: °F 96
